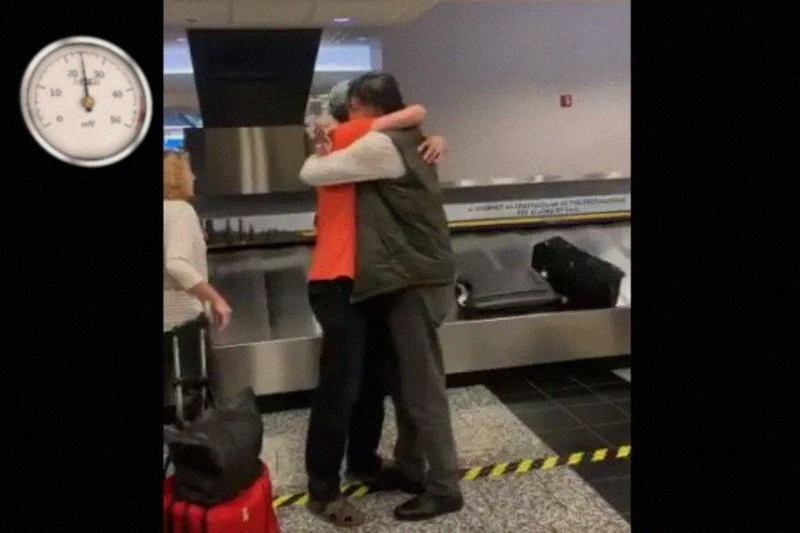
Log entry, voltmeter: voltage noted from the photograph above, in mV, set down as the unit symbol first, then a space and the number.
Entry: mV 24
